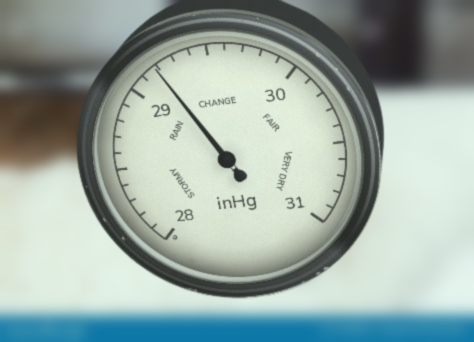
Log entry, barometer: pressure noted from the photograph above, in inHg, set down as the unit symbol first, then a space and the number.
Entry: inHg 29.2
